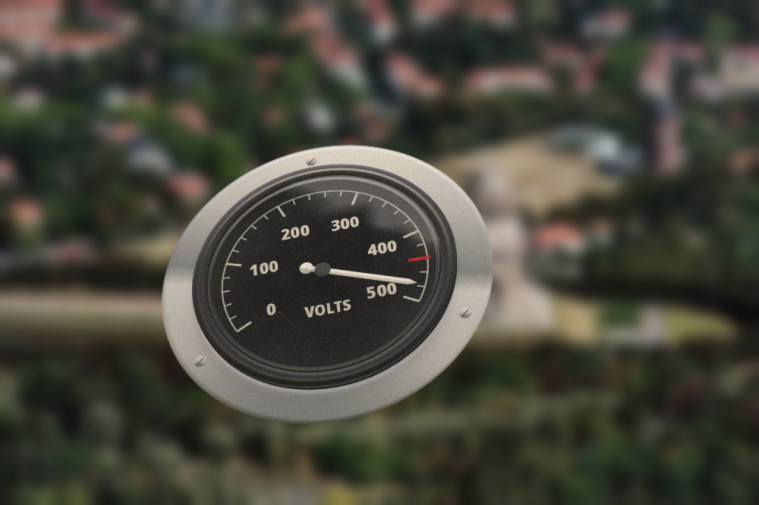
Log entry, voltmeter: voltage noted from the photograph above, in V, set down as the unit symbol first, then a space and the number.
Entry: V 480
